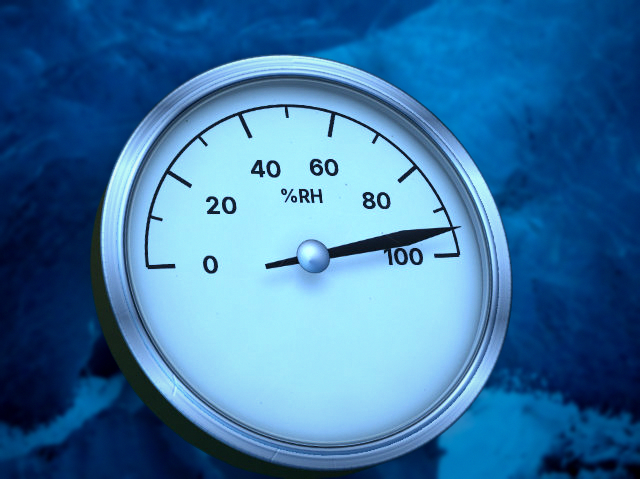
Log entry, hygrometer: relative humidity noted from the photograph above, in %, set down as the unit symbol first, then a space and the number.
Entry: % 95
